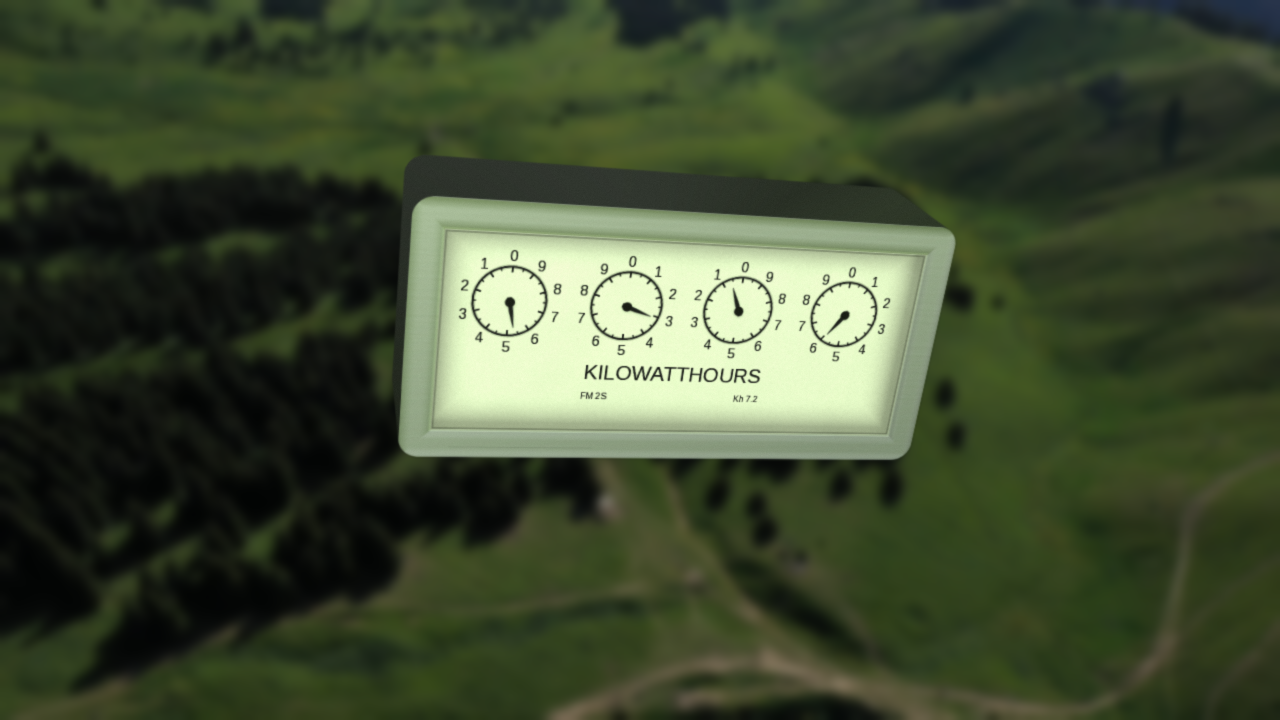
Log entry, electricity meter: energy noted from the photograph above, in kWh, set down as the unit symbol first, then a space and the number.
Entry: kWh 5306
